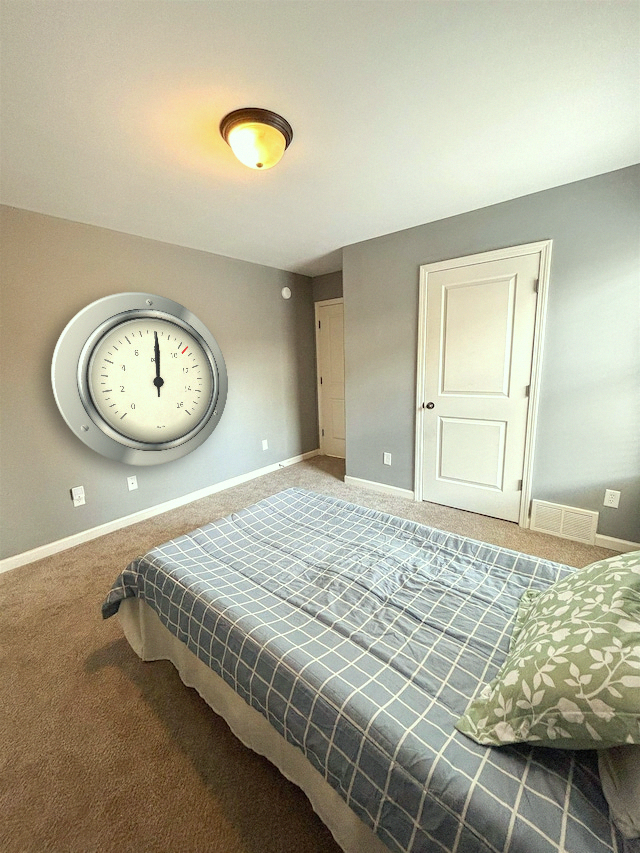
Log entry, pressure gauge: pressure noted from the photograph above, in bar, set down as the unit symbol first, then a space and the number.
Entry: bar 8
